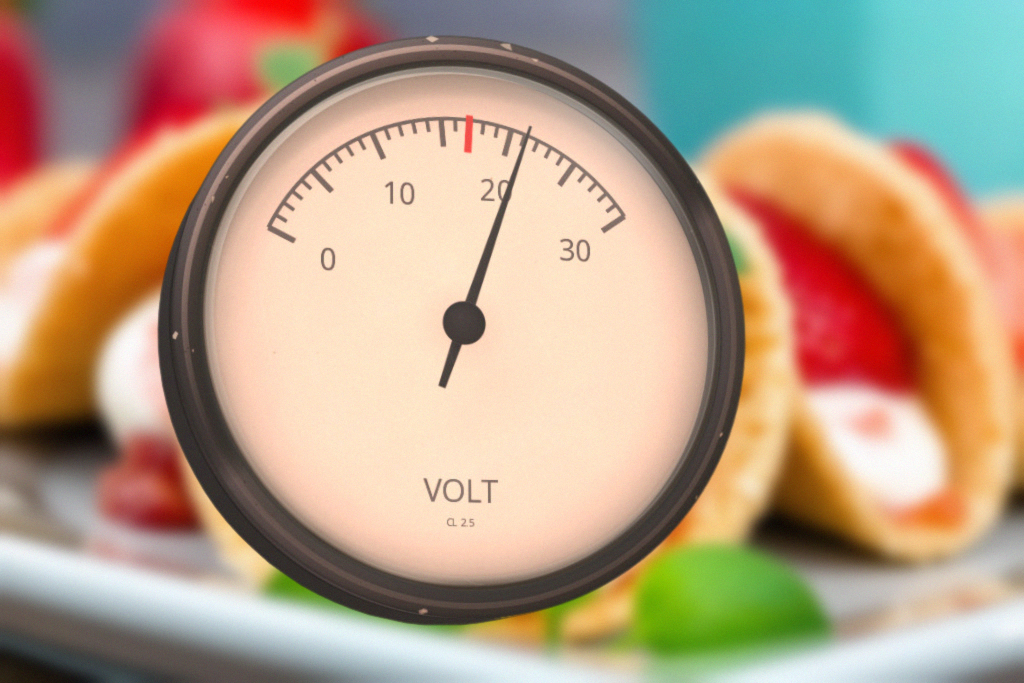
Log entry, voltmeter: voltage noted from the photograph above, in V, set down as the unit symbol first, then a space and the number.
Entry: V 21
